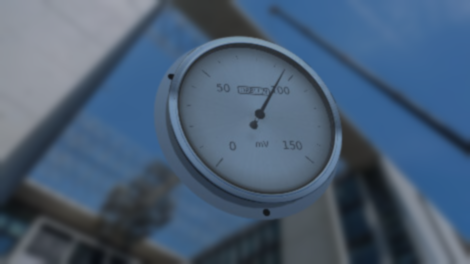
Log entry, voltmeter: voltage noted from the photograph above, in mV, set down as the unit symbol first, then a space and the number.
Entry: mV 95
